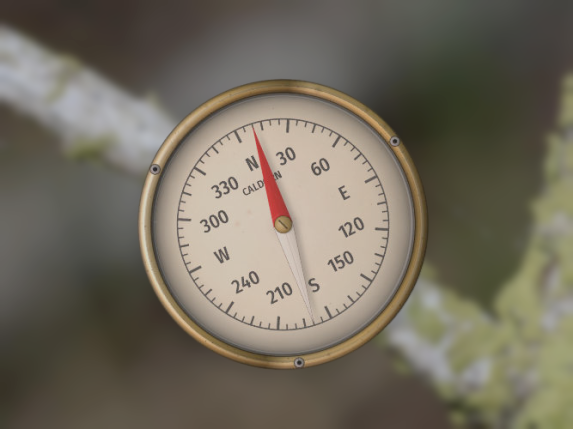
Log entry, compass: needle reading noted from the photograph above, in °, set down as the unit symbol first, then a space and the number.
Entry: ° 10
